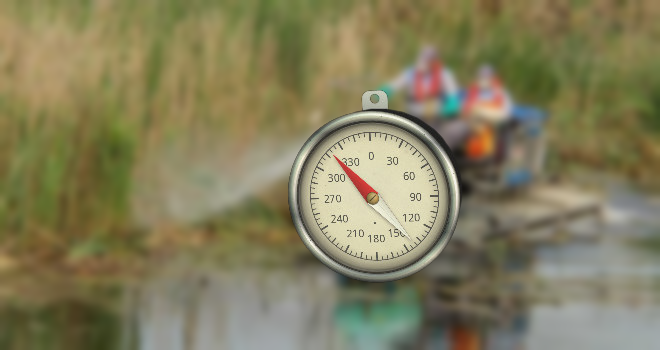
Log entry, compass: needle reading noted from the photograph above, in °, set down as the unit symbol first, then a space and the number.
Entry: ° 320
